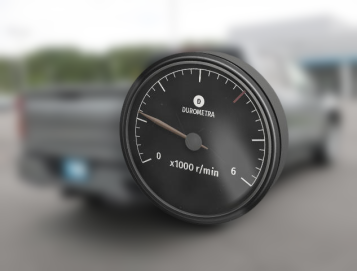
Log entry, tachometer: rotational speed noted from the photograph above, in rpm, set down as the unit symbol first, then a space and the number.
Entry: rpm 1200
